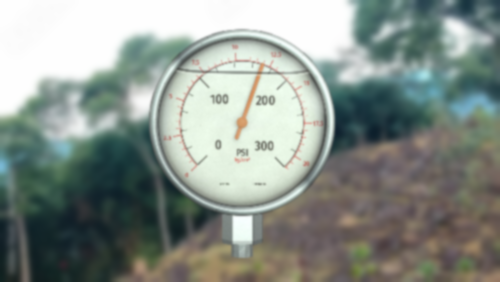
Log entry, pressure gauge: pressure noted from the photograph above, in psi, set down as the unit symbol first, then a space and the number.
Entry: psi 170
